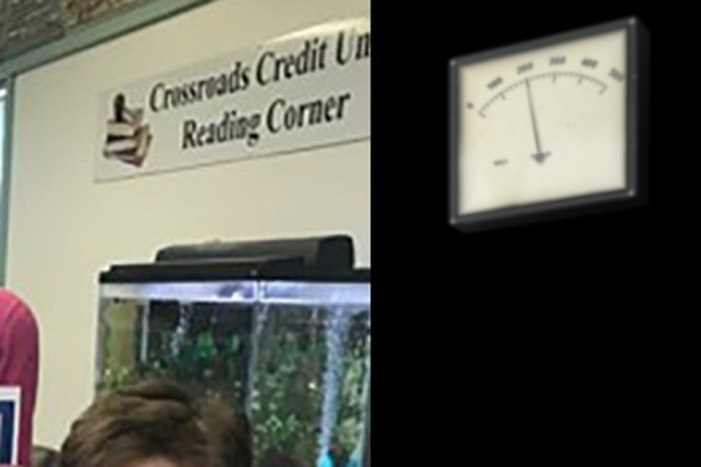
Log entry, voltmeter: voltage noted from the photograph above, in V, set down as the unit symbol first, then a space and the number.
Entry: V 200
